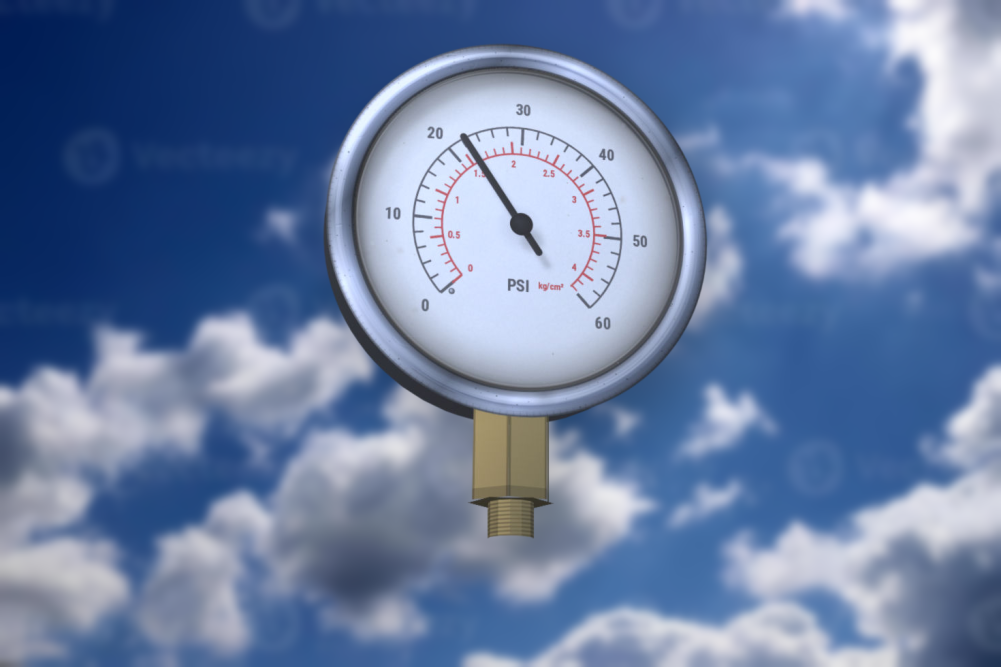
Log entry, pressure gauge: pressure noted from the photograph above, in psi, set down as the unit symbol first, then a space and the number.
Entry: psi 22
